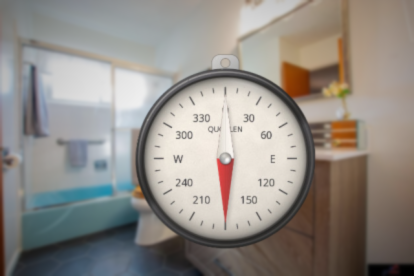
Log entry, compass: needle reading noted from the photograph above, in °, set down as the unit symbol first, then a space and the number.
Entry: ° 180
